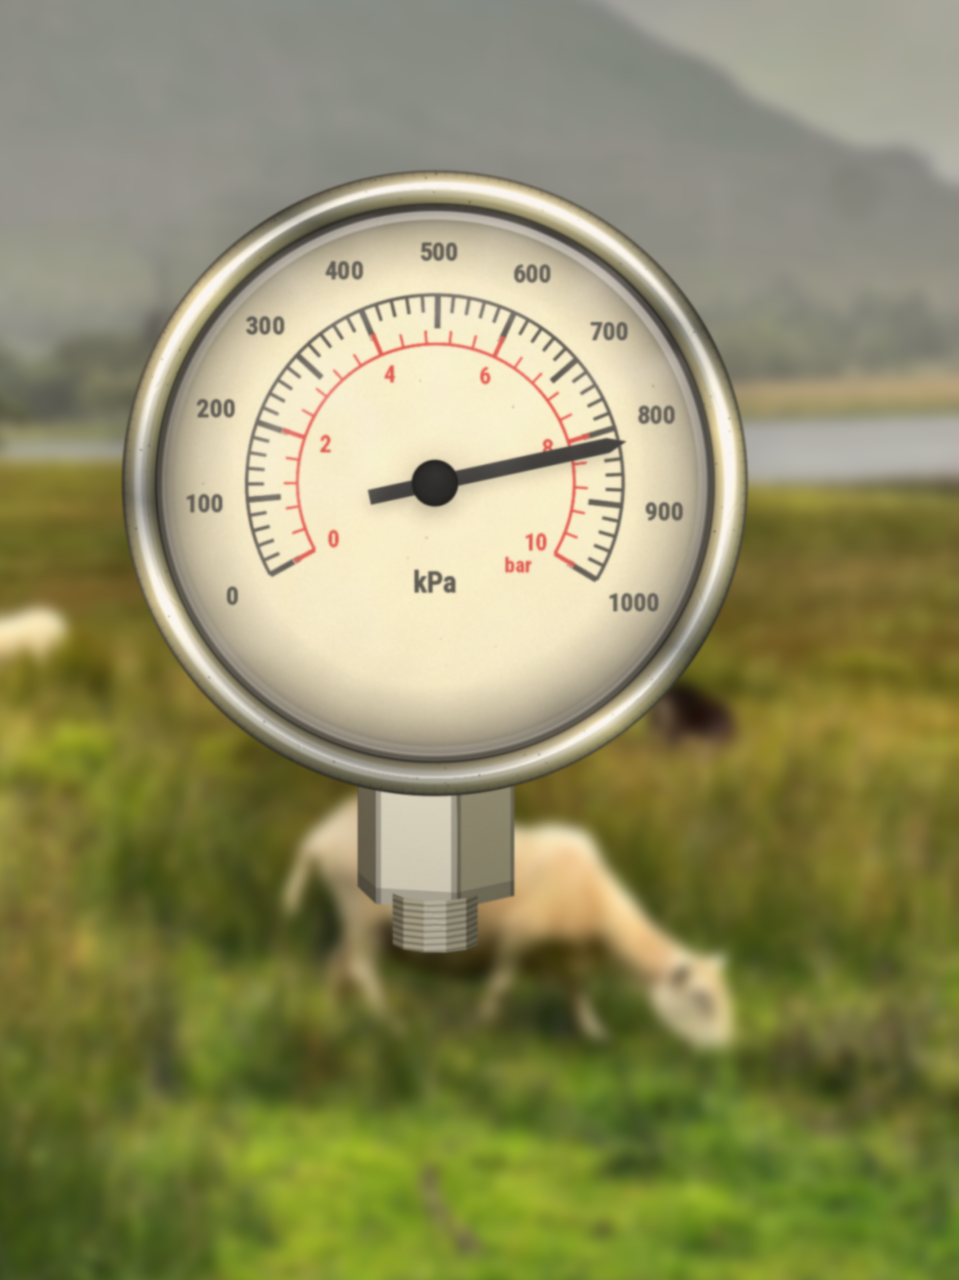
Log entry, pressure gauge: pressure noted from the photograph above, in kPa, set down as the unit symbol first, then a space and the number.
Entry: kPa 820
